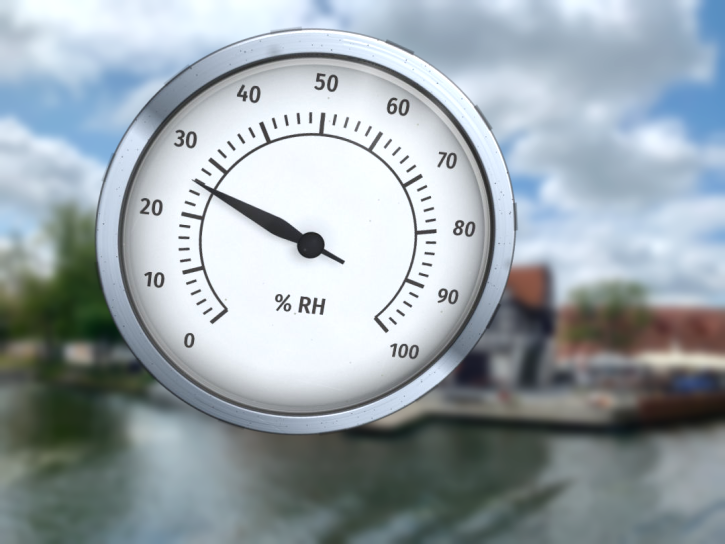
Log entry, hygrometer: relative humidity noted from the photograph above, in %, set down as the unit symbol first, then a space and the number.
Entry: % 26
